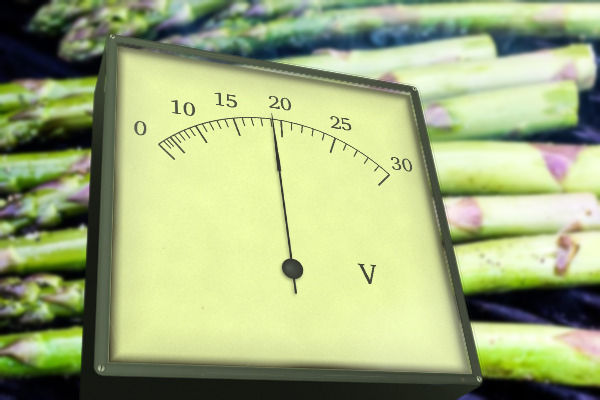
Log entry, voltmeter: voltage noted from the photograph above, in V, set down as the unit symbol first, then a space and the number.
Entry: V 19
